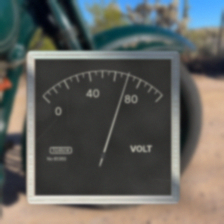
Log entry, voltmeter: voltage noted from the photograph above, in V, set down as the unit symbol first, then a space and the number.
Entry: V 70
